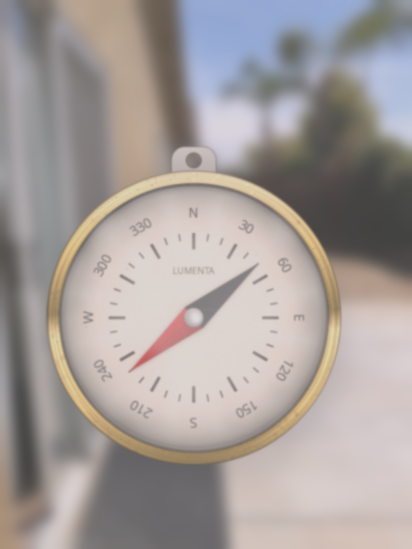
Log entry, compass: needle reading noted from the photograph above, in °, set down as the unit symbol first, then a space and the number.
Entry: ° 230
